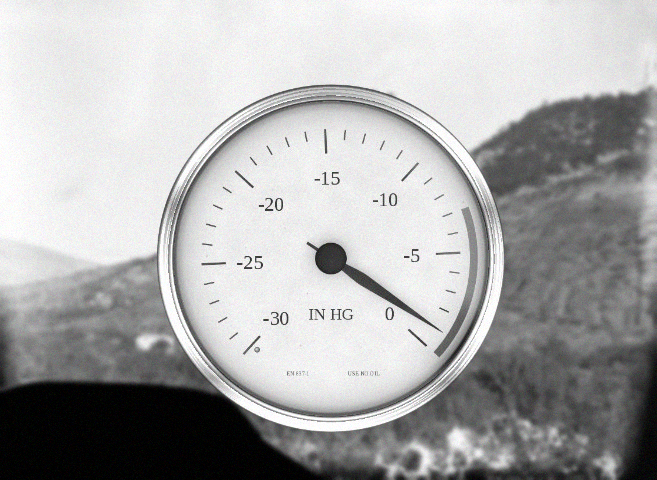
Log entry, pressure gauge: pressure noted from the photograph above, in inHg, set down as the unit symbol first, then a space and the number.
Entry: inHg -1
